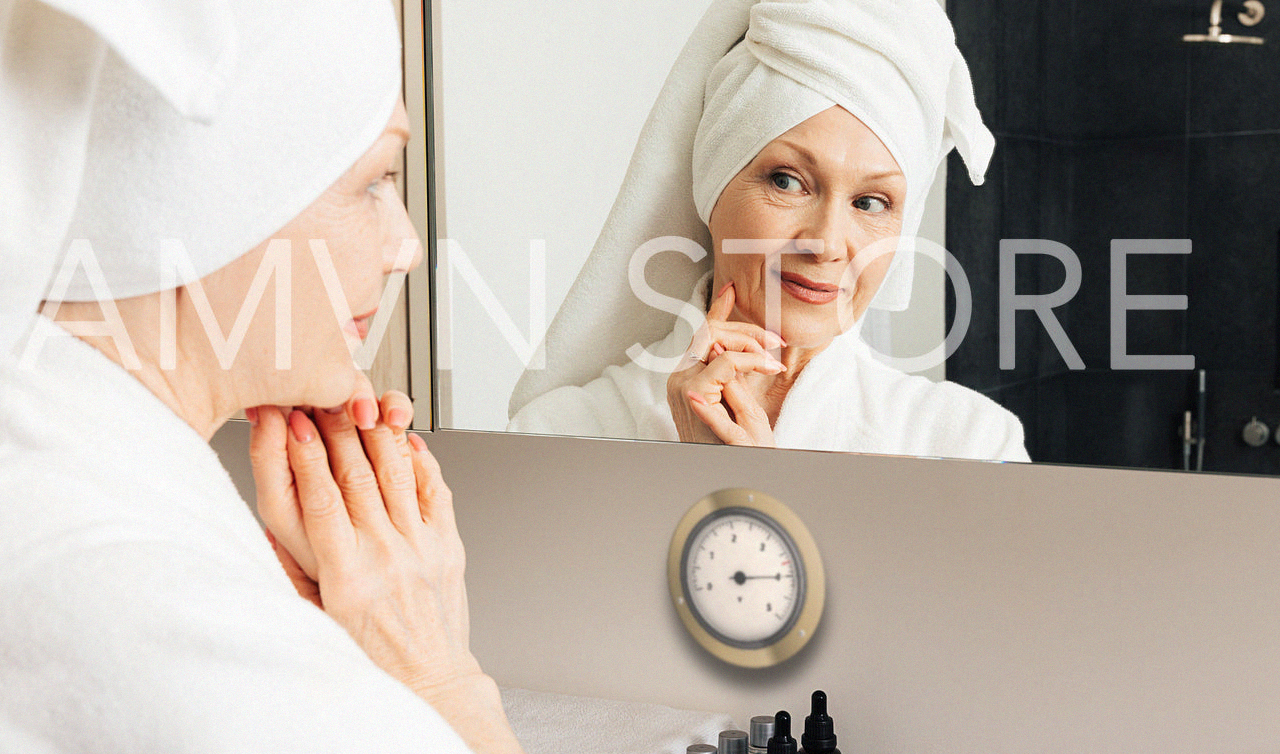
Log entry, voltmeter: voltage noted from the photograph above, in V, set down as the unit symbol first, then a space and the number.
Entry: V 4
